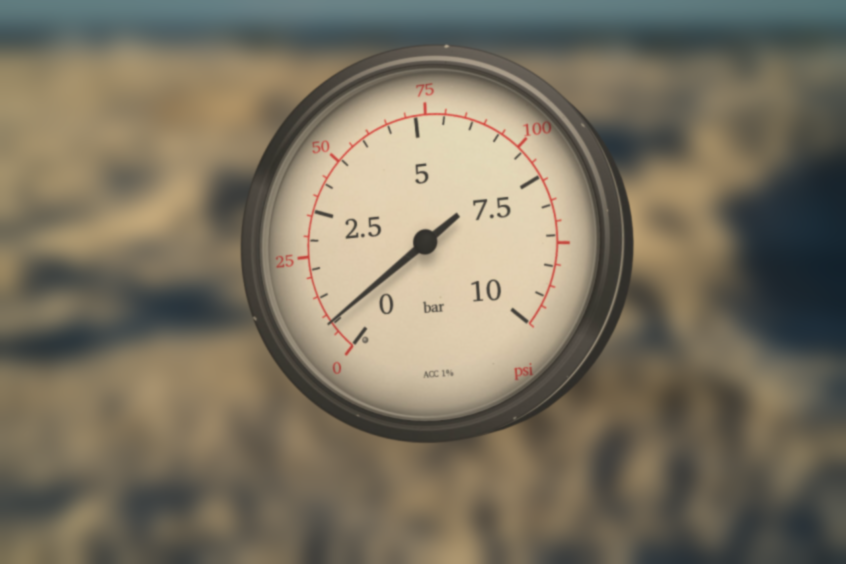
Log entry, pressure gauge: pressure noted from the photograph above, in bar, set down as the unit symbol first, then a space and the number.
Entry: bar 0.5
